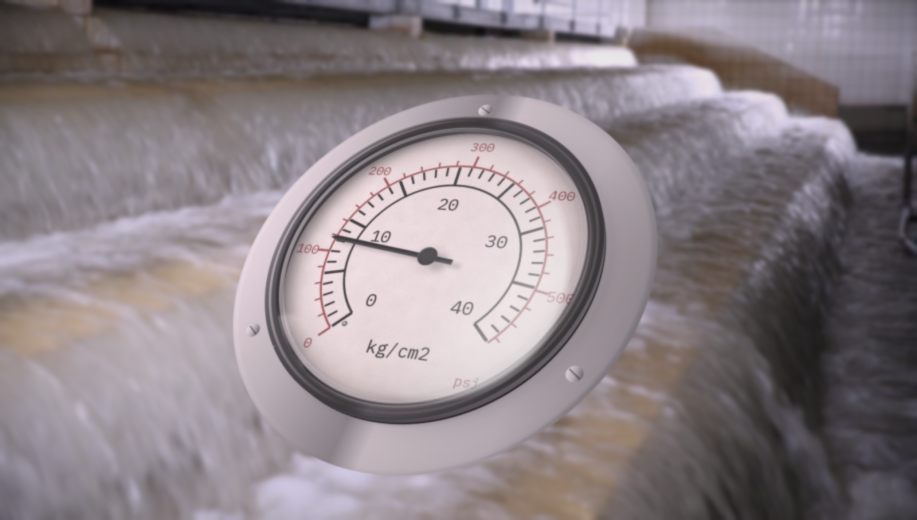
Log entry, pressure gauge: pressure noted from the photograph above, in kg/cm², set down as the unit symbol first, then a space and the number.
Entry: kg/cm² 8
